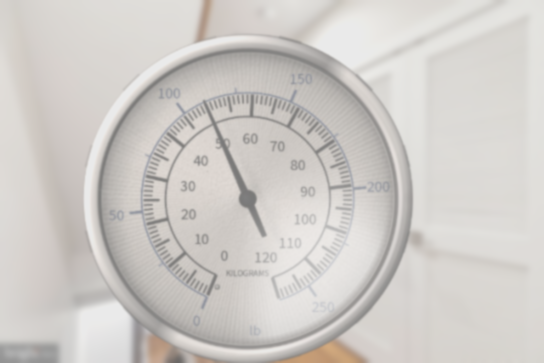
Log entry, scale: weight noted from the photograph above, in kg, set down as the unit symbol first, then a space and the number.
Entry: kg 50
